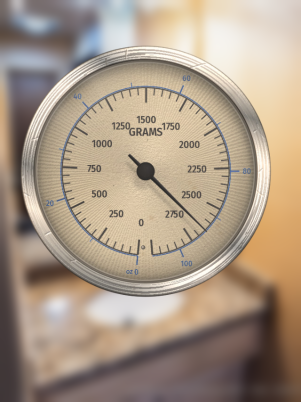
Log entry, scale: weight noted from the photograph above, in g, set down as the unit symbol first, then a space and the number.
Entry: g 2650
